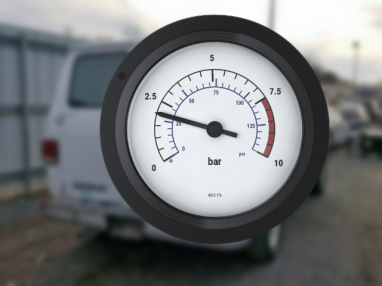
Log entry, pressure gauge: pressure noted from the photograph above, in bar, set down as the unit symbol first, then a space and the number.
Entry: bar 2
